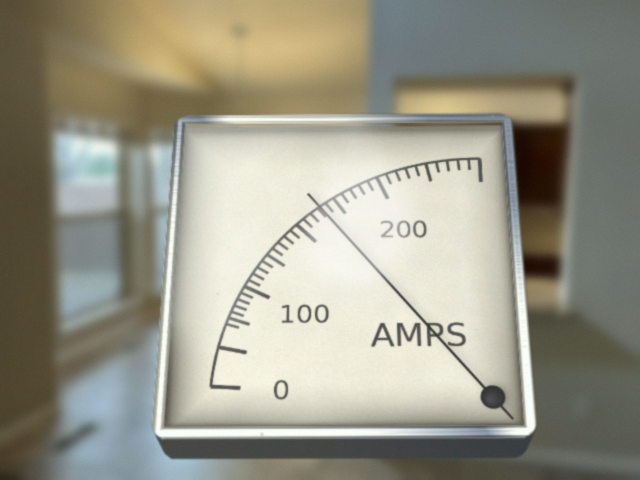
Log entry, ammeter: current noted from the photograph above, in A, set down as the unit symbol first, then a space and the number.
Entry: A 165
